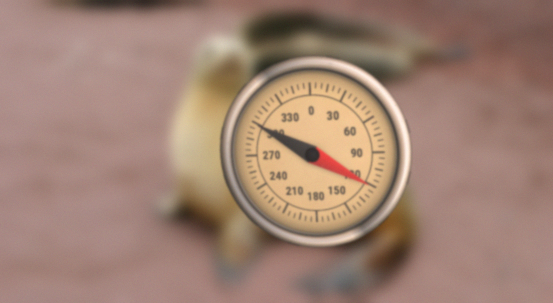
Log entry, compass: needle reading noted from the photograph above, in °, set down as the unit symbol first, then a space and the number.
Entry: ° 120
